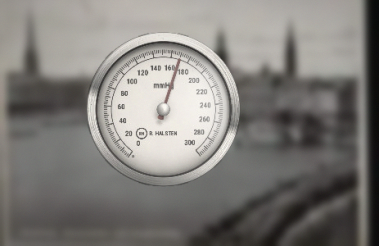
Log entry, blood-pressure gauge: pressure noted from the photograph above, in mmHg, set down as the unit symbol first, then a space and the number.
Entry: mmHg 170
